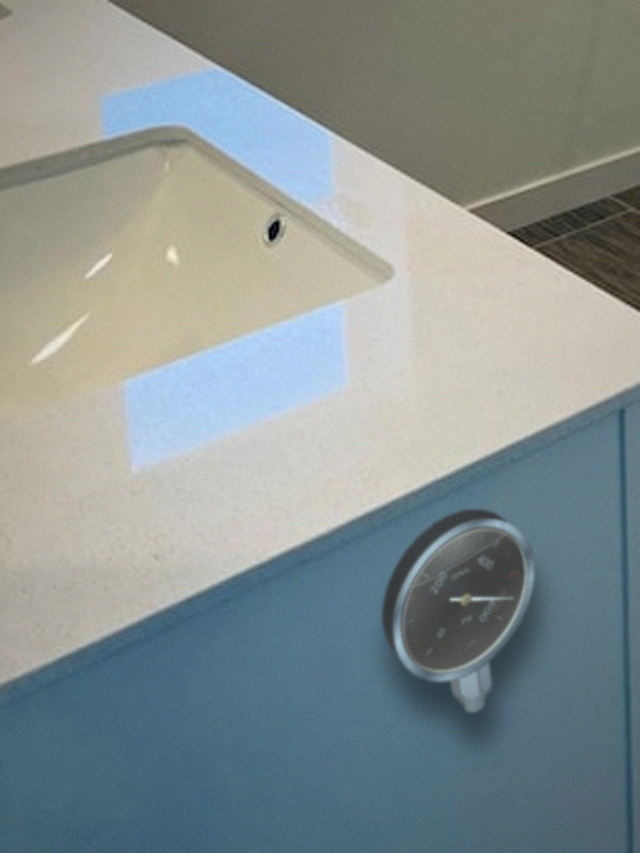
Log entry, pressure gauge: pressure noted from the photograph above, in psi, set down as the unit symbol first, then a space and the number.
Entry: psi 550
